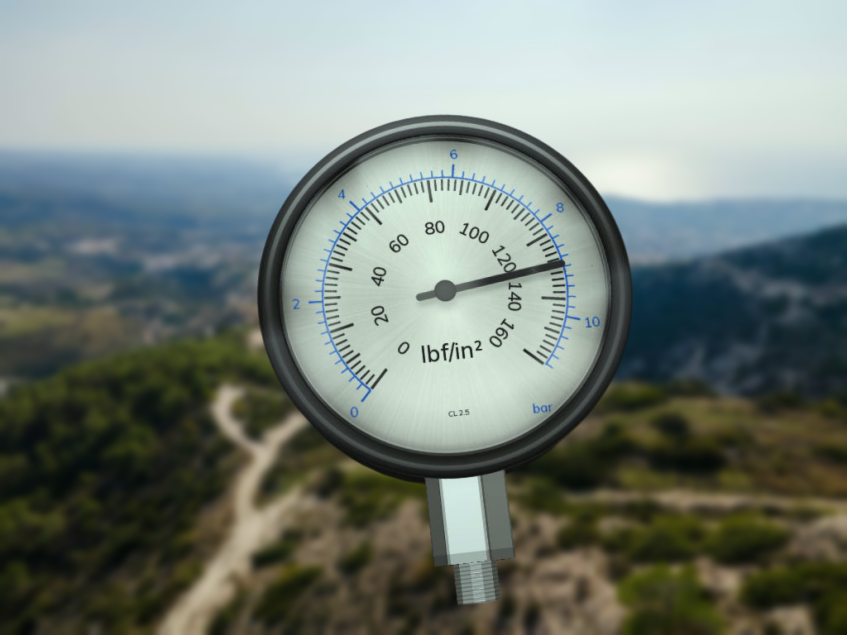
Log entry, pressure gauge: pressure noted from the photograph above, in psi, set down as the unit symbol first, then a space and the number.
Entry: psi 130
